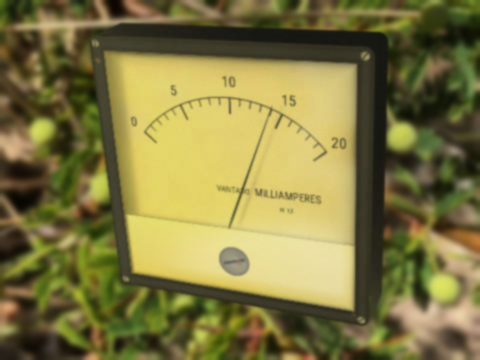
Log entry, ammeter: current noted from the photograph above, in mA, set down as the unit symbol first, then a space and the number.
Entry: mA 14
